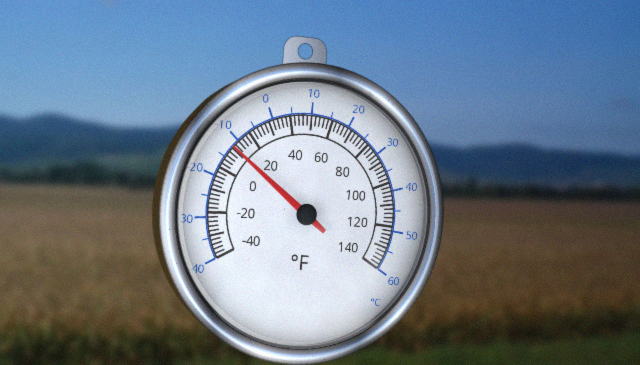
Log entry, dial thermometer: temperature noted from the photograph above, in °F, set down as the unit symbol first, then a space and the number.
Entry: °F 10
